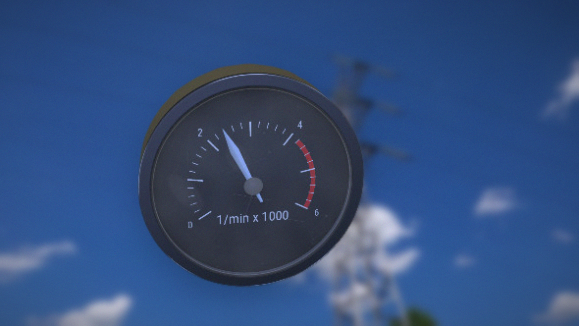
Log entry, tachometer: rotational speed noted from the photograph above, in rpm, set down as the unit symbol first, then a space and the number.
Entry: rpm 2400
